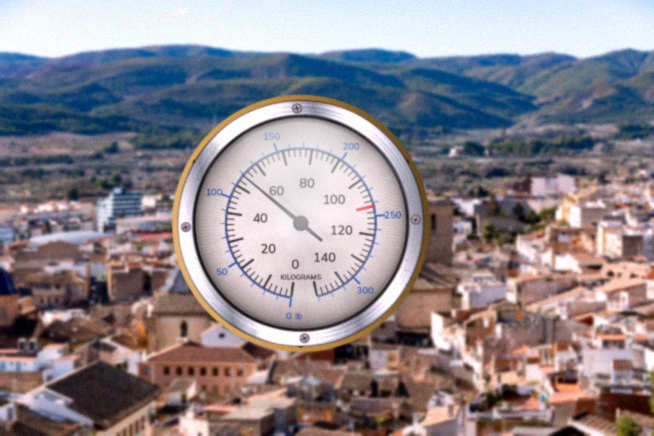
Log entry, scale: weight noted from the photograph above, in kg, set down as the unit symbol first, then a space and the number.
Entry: kg 54
